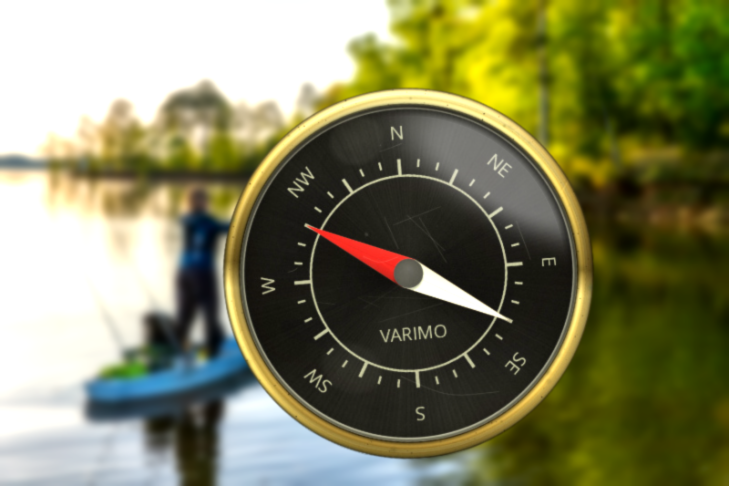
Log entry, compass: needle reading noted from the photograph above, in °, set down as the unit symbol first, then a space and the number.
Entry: ° 300
